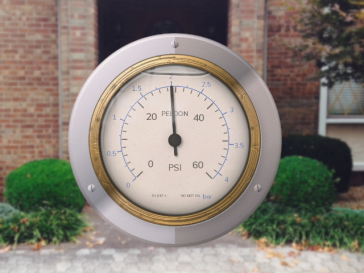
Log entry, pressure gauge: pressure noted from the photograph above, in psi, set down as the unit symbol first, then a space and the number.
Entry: psi 29
